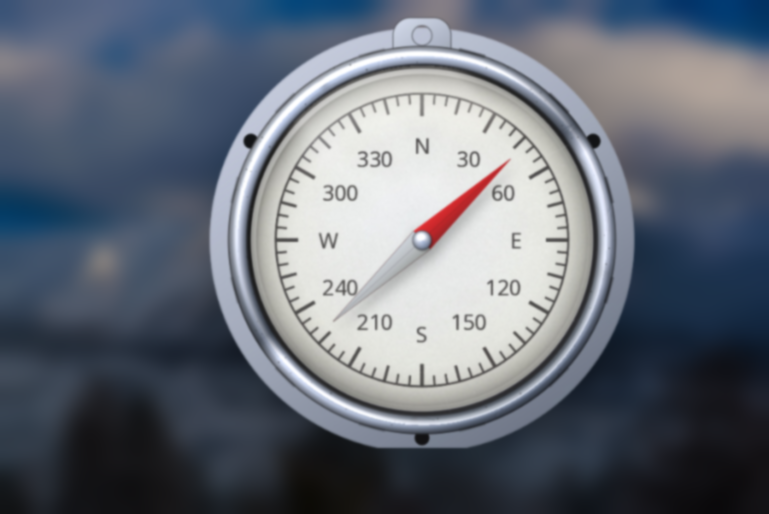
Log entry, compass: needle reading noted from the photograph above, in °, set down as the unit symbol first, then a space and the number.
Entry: ° 47.5
